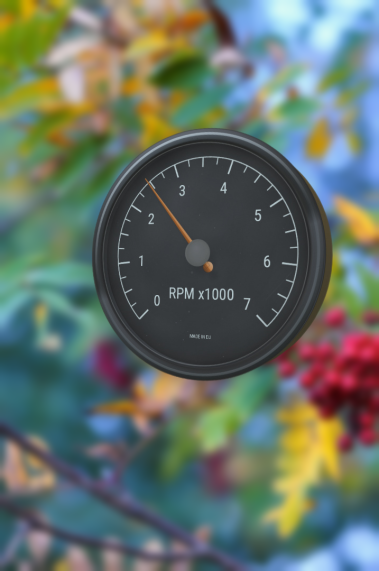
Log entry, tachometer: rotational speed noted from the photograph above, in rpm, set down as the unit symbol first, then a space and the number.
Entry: rpm 2500
